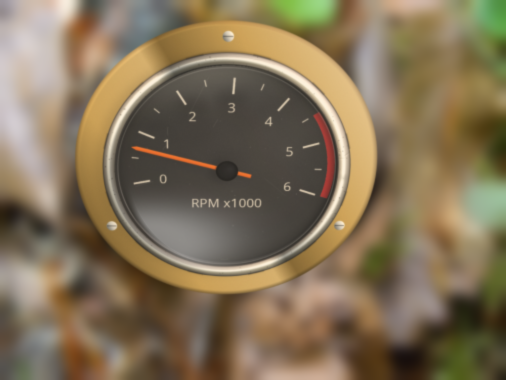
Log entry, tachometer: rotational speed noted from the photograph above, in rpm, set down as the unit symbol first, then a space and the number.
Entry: rpm 750
